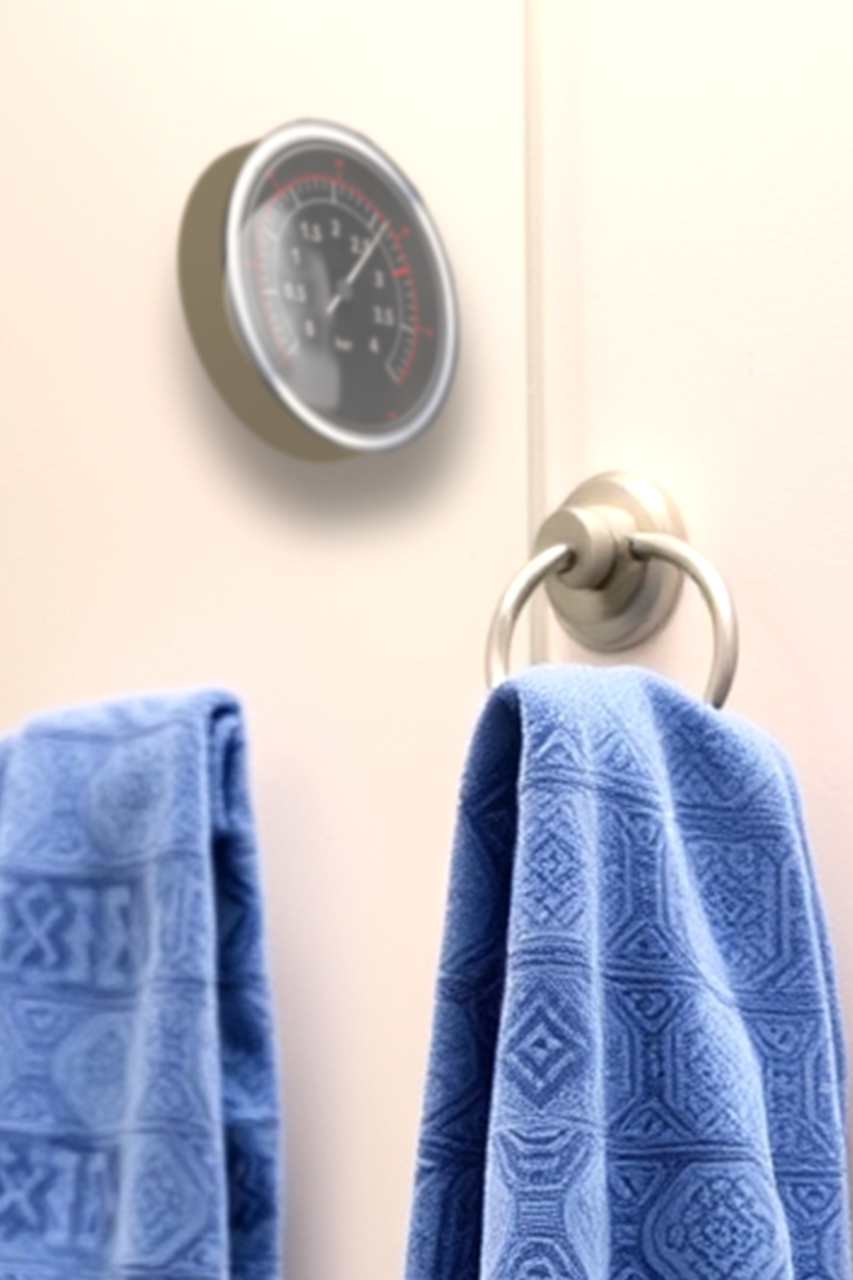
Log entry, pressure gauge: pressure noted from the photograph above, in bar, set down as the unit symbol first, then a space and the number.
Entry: bar 2.6
